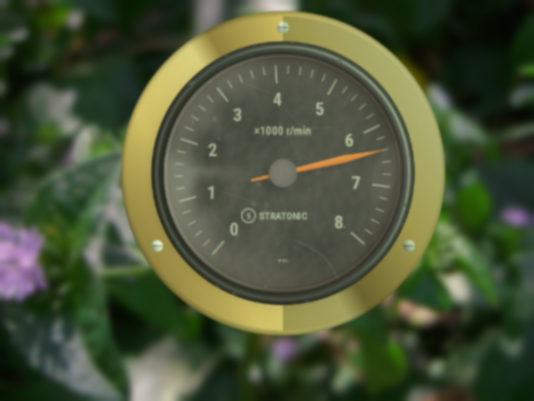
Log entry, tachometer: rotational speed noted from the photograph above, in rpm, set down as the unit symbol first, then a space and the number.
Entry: rpm 6400
